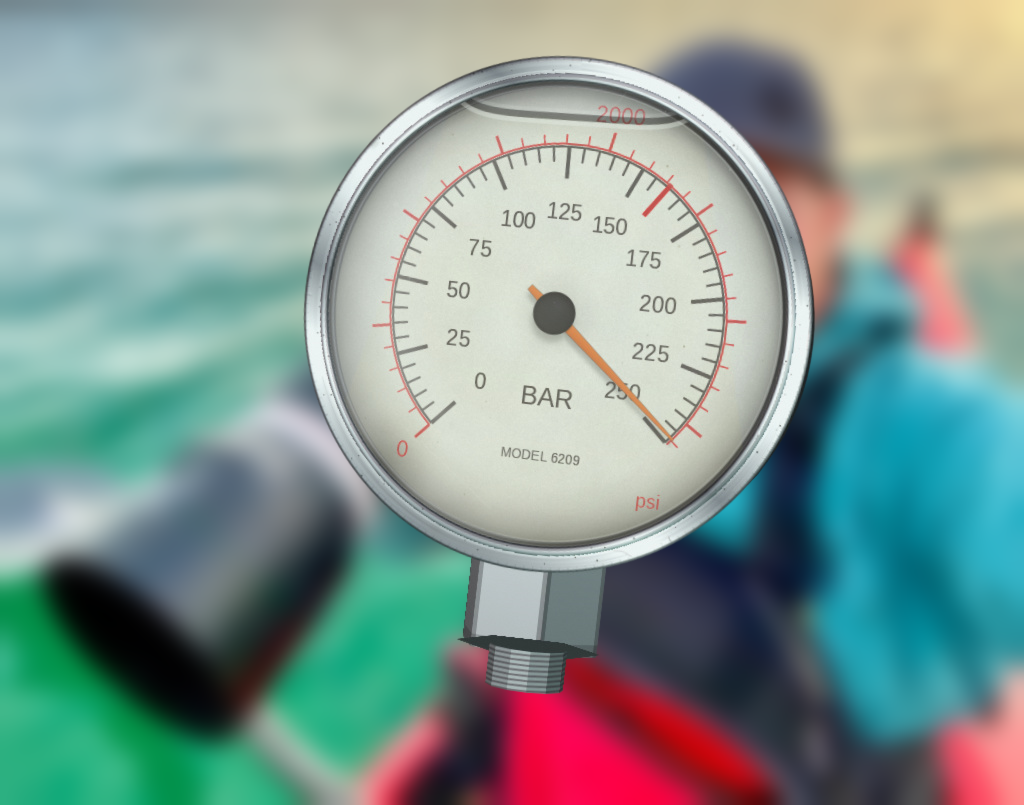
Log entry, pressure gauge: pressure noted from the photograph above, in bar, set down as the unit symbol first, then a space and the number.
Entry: bar 247.5
